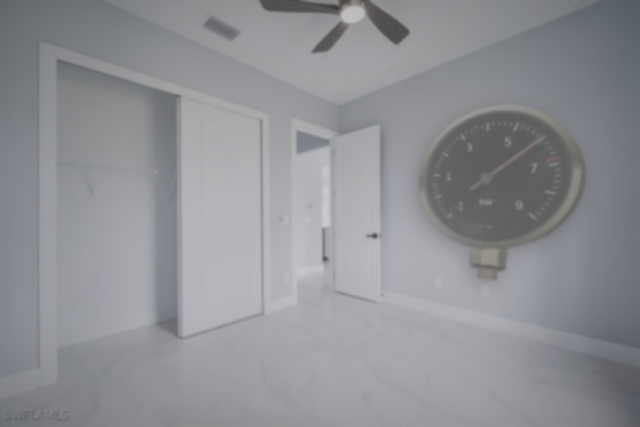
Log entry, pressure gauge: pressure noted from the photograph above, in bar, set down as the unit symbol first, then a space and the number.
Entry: bar 6
